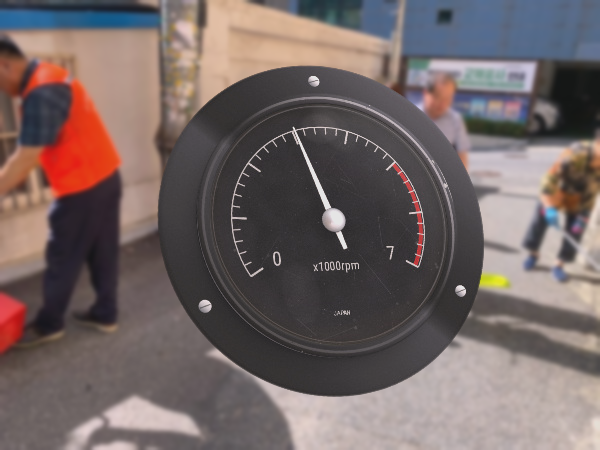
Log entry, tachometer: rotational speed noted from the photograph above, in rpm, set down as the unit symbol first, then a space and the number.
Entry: rpm 3000
